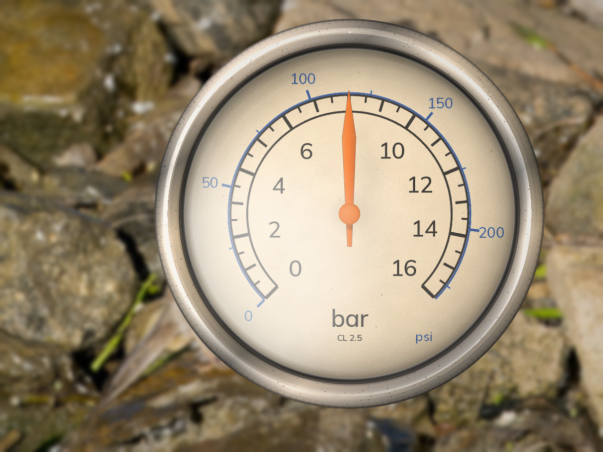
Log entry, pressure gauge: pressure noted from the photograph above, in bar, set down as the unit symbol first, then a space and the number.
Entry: bar 8
